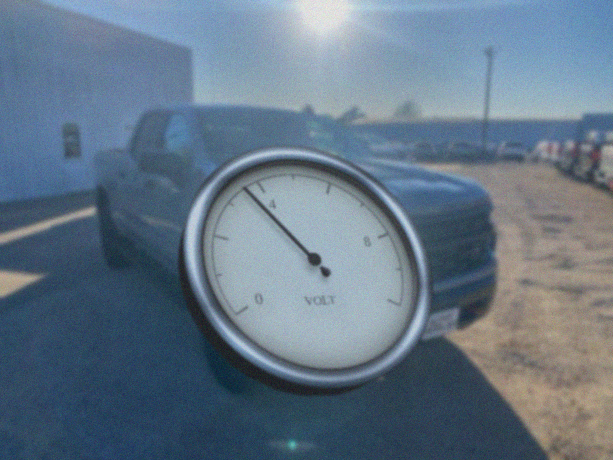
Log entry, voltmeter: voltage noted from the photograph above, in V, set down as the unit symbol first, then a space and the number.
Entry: V 3.5
